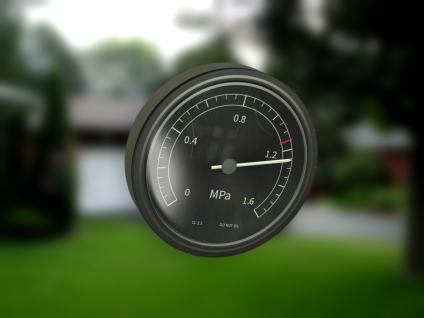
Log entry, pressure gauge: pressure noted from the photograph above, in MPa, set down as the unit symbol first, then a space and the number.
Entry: MPa 1.25
